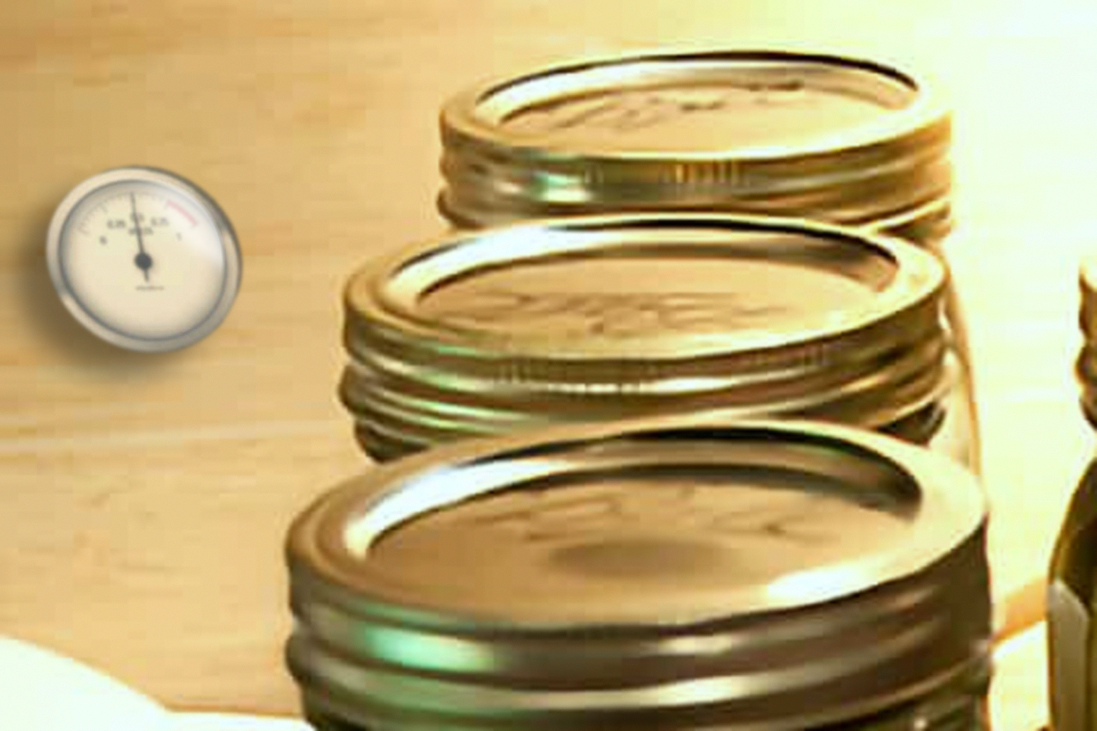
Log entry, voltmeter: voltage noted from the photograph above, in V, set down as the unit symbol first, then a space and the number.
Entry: V 0.5
